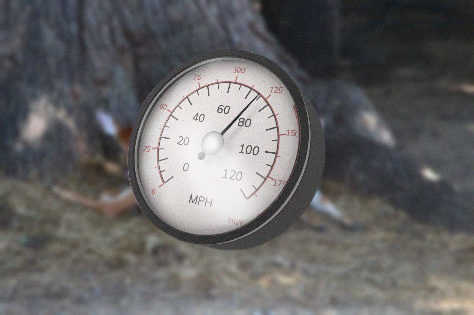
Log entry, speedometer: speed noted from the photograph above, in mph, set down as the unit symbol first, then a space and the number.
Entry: mph 75
